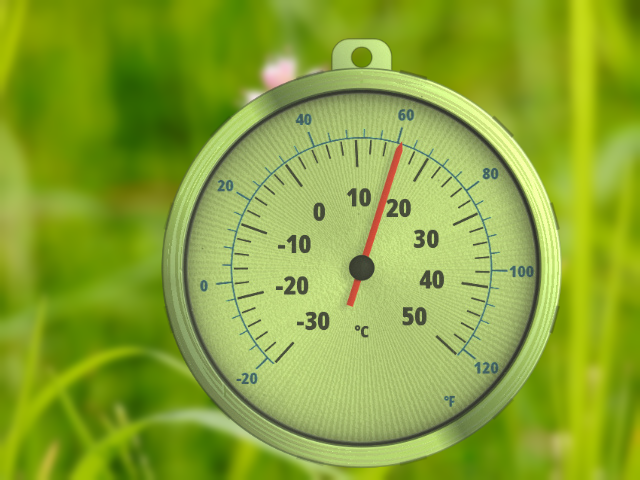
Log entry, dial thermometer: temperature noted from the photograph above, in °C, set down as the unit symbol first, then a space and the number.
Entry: °C 16
